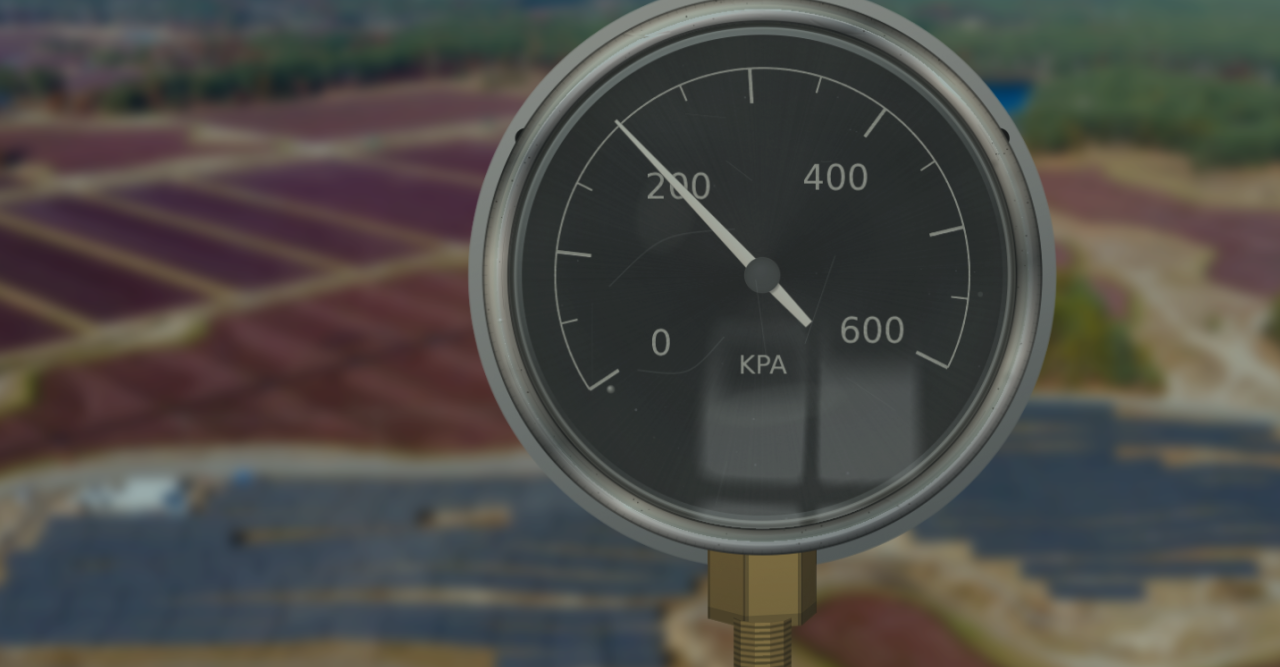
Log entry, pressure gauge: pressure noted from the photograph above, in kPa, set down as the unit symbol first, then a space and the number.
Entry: kPa 200
